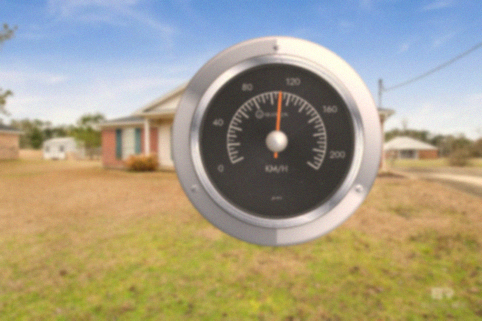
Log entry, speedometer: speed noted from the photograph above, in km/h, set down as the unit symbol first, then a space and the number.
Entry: km/h 110
